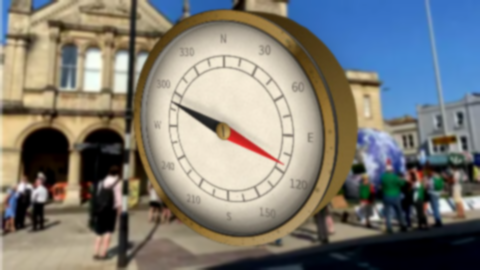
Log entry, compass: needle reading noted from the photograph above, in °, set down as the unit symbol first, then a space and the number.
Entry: ° 112.5
